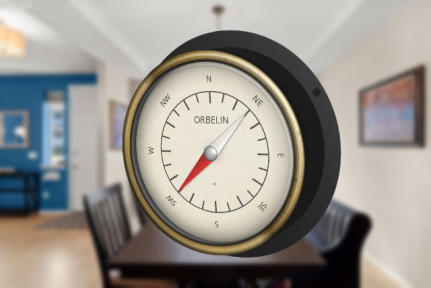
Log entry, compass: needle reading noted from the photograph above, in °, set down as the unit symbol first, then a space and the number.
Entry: ° 225
